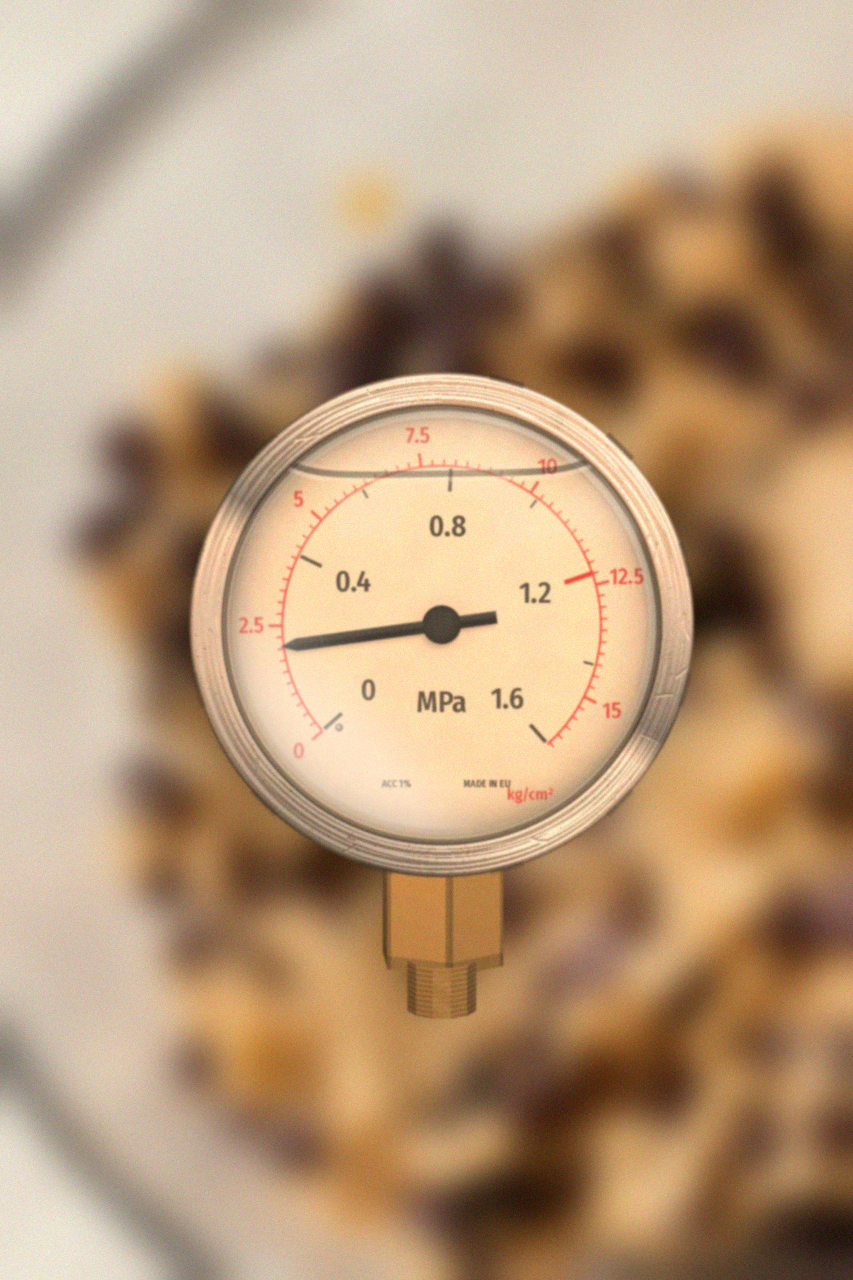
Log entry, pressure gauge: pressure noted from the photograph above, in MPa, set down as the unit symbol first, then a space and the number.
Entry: MPa 0.2
